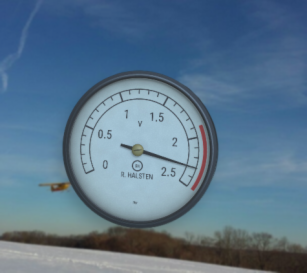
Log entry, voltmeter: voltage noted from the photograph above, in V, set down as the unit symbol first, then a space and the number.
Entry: V 2.3
